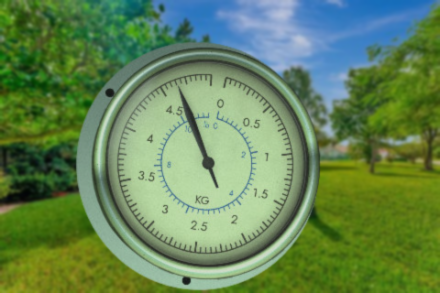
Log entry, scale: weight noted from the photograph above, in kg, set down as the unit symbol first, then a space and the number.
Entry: kg 4.65
